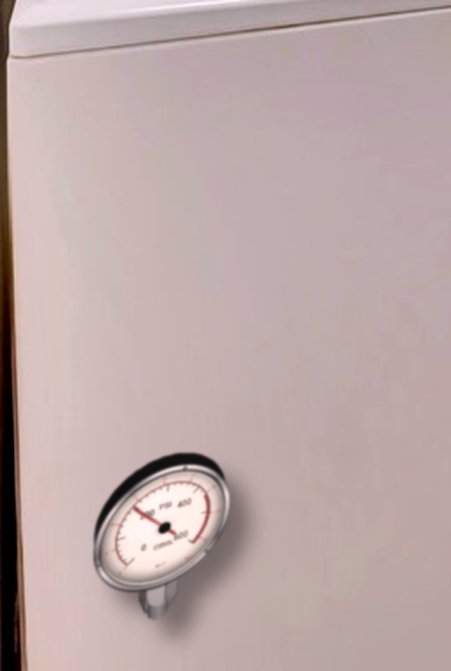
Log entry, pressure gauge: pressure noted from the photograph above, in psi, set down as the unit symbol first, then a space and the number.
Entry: psi 200
